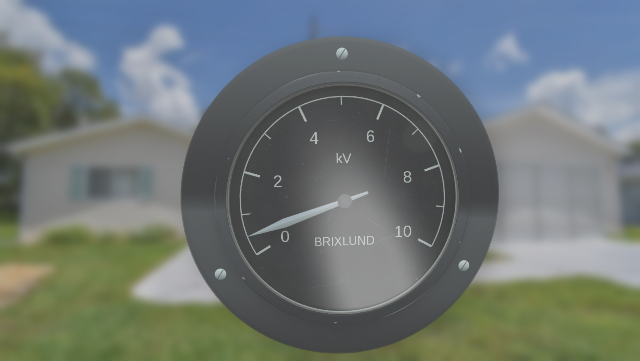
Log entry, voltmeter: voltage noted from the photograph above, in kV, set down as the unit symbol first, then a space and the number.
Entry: kV 0.5
